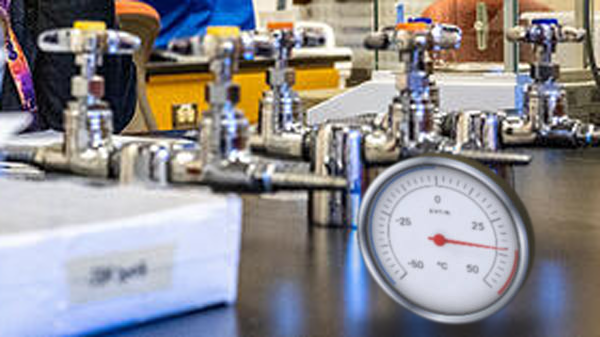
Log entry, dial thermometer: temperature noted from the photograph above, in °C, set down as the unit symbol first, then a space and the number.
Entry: °C 35
